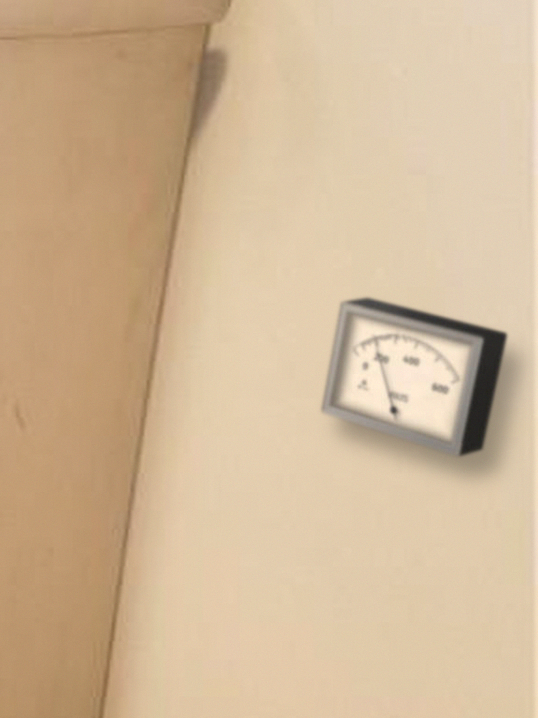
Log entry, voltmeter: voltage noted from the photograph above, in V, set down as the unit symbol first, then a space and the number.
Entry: V 200
